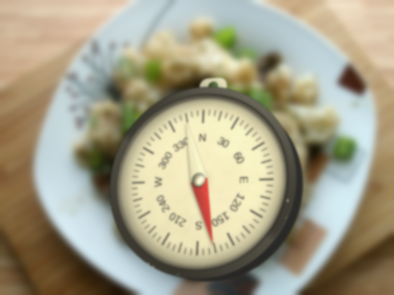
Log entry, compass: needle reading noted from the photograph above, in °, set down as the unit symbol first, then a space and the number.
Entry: ° 165
